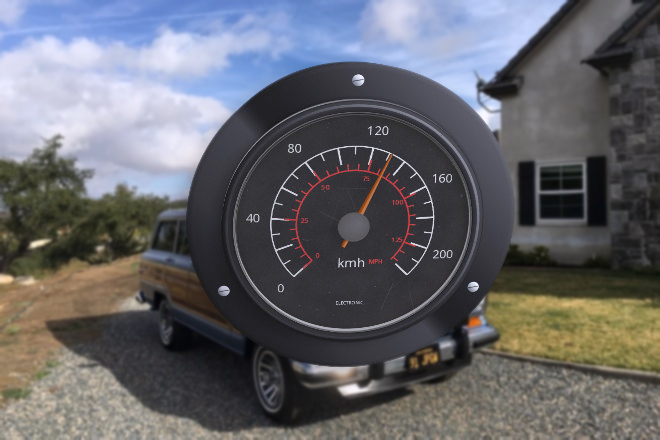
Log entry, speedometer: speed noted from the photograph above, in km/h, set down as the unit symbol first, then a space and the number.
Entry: km/h 130
